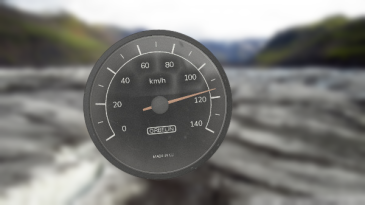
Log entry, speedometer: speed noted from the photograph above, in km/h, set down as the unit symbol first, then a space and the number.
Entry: km/h 115
